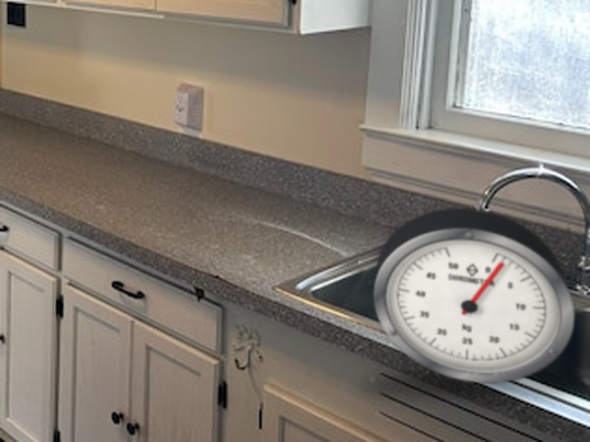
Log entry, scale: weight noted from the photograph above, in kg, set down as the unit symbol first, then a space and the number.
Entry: kg 1
